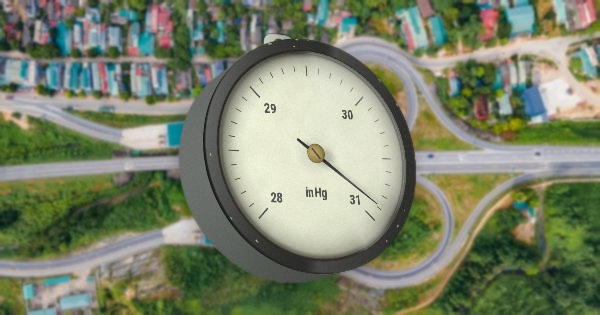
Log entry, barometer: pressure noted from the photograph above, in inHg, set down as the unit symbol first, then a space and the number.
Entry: inHg 30.9
